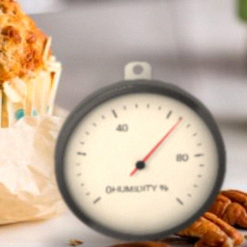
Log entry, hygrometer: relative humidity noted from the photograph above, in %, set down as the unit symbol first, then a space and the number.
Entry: % 64
